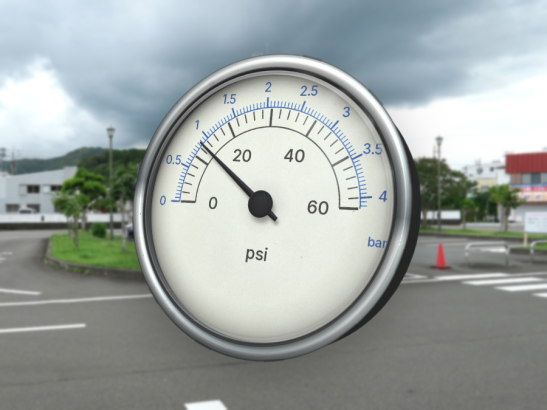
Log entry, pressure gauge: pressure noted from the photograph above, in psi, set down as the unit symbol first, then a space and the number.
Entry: psi 13
